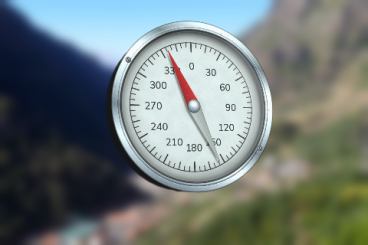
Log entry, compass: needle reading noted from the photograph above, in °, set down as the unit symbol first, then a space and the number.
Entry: ° 335
